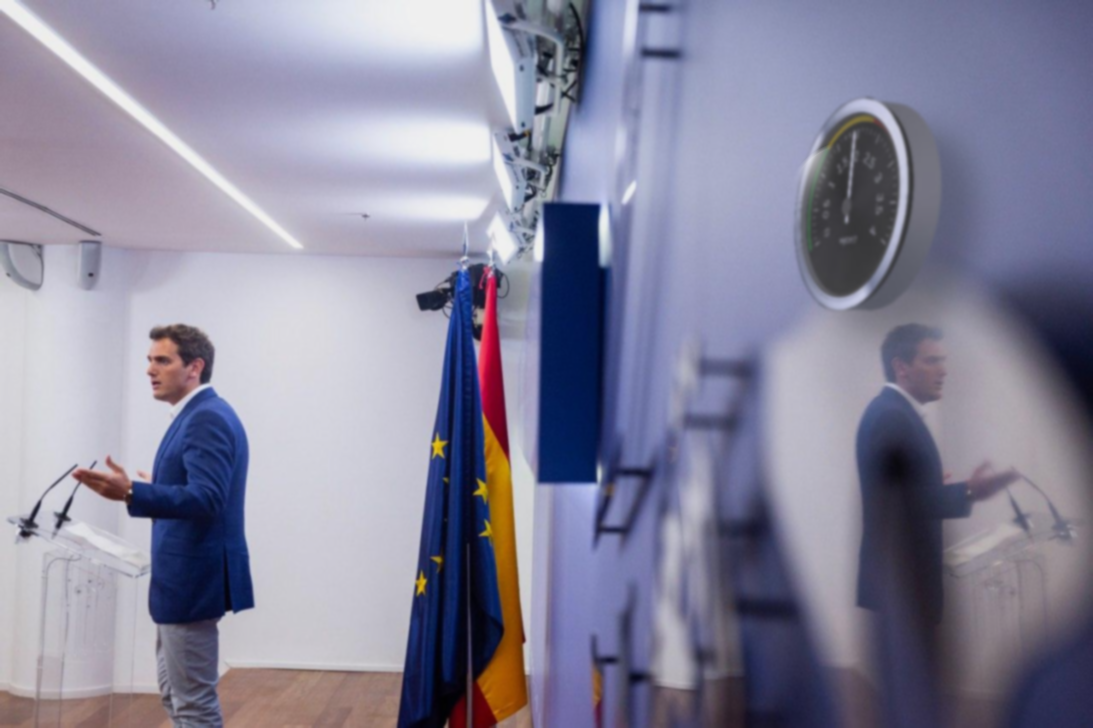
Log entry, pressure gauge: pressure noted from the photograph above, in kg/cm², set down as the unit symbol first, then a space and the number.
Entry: kg/cm² 2
